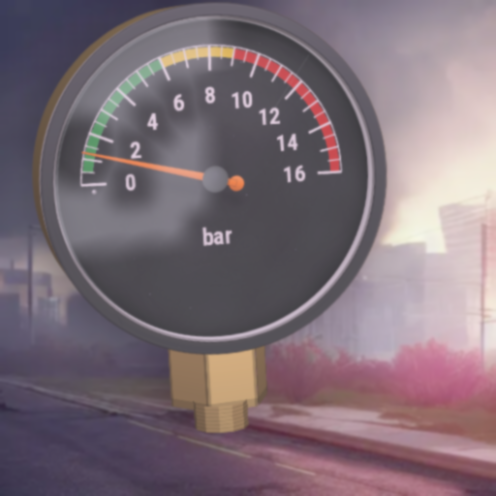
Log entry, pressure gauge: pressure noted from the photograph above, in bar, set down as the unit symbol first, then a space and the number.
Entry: bar 1.25
